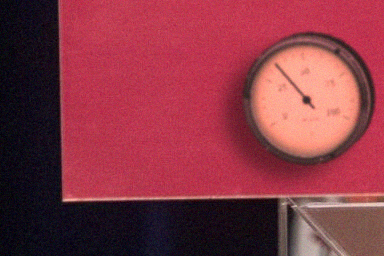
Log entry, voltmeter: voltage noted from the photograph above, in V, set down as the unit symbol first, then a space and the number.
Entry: V 35
